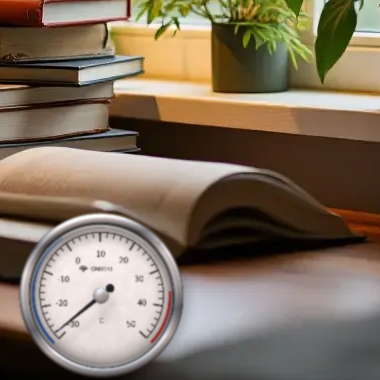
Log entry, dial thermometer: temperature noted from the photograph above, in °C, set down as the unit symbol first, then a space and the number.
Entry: °C -28
